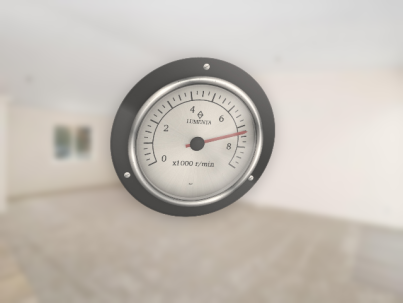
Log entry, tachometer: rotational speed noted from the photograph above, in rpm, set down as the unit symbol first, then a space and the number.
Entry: rpm 7250
